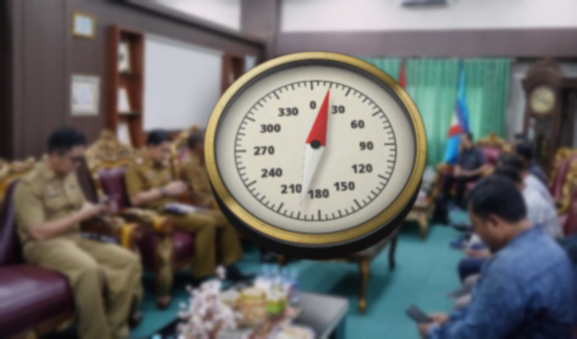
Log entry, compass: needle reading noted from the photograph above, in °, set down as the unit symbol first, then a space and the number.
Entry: ° 15
